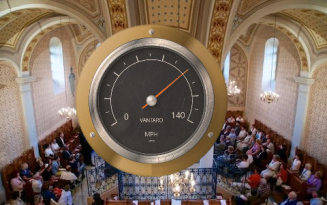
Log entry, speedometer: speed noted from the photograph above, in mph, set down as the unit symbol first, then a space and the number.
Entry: mph 100
